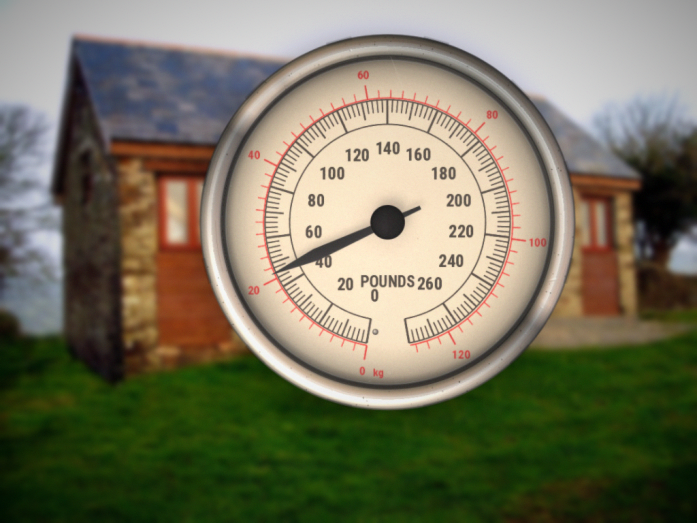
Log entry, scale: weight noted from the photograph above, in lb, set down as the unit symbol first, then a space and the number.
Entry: lb 46
